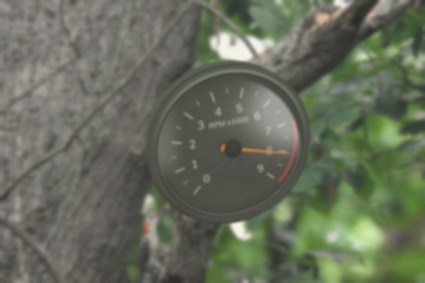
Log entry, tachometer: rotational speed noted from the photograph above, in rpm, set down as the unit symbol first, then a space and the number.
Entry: rpm 8000
